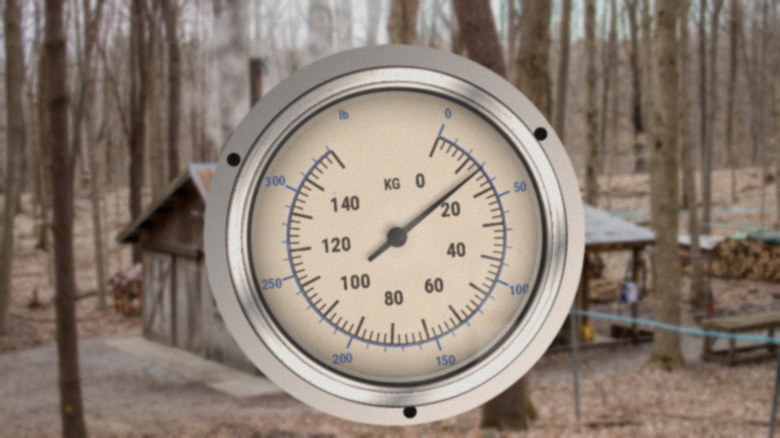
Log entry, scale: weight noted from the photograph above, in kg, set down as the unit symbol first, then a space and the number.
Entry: kg 14
